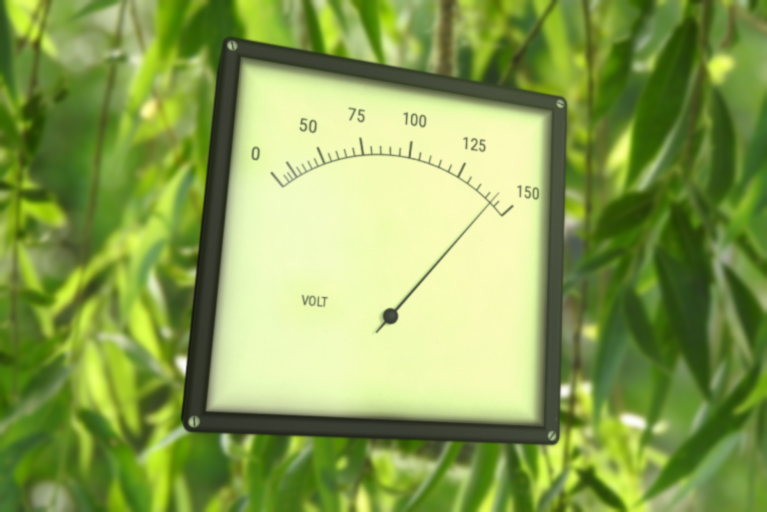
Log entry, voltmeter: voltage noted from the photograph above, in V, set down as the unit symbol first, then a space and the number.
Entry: V 142.5
